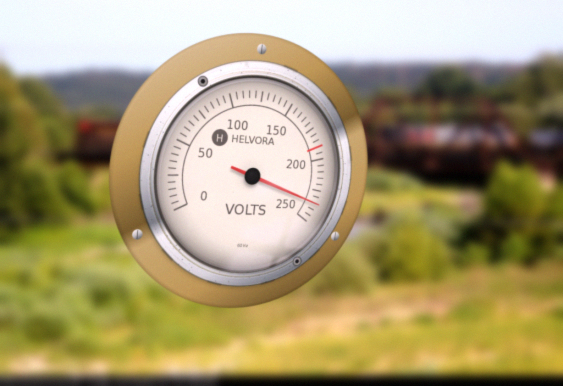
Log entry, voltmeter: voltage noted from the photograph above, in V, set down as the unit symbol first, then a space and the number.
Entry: V 235
